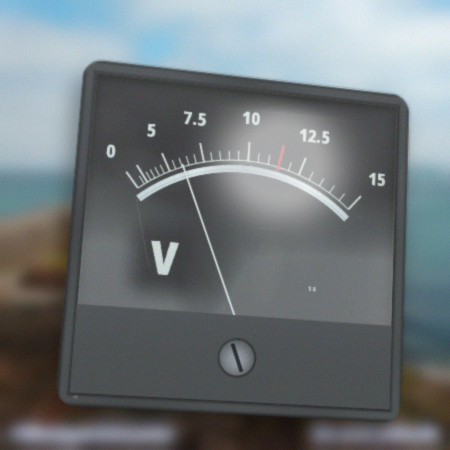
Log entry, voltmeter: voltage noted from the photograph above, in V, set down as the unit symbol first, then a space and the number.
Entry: V 6
